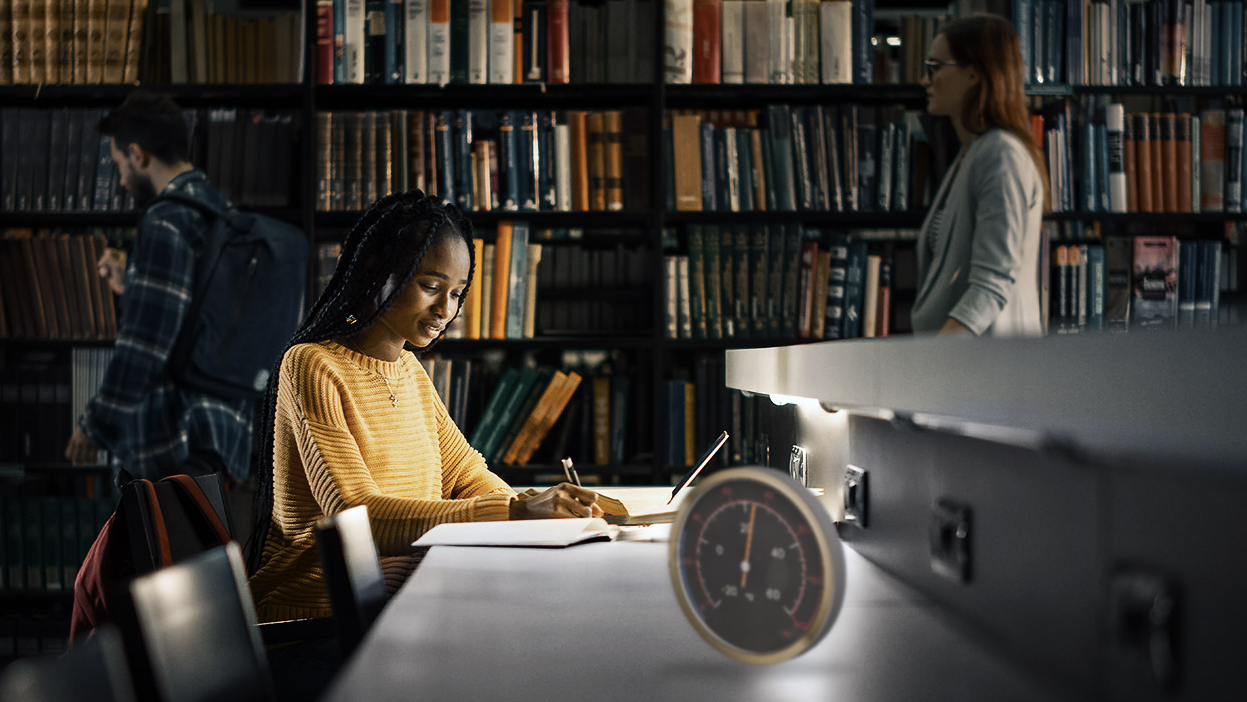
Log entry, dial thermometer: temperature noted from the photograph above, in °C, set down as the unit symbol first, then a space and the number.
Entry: °C 24
